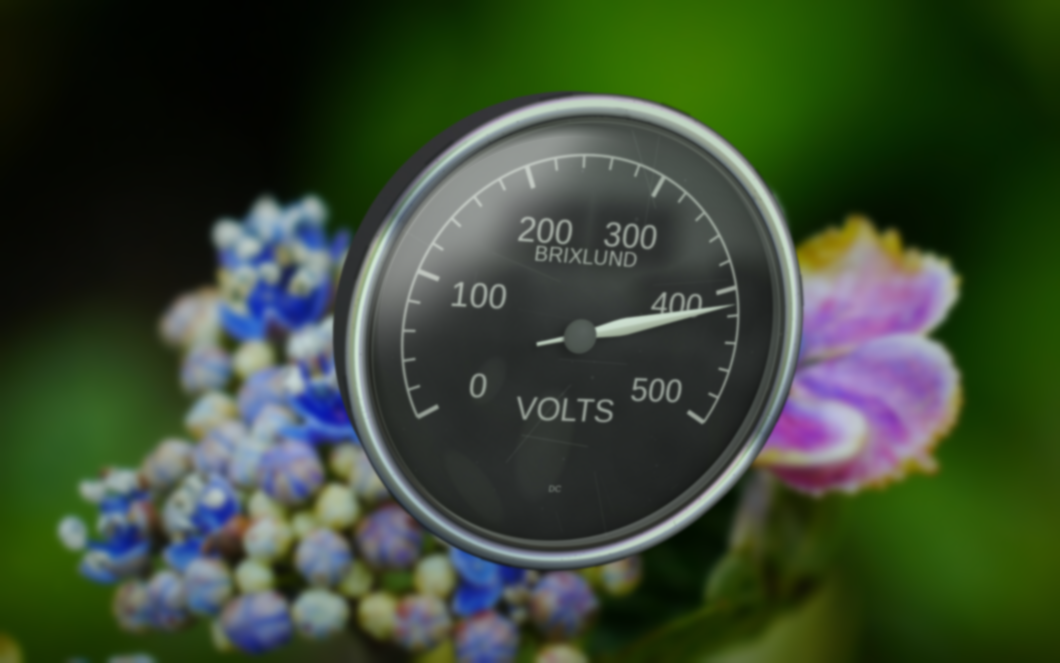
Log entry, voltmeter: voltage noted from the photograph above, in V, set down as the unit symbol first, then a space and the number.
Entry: V 410
